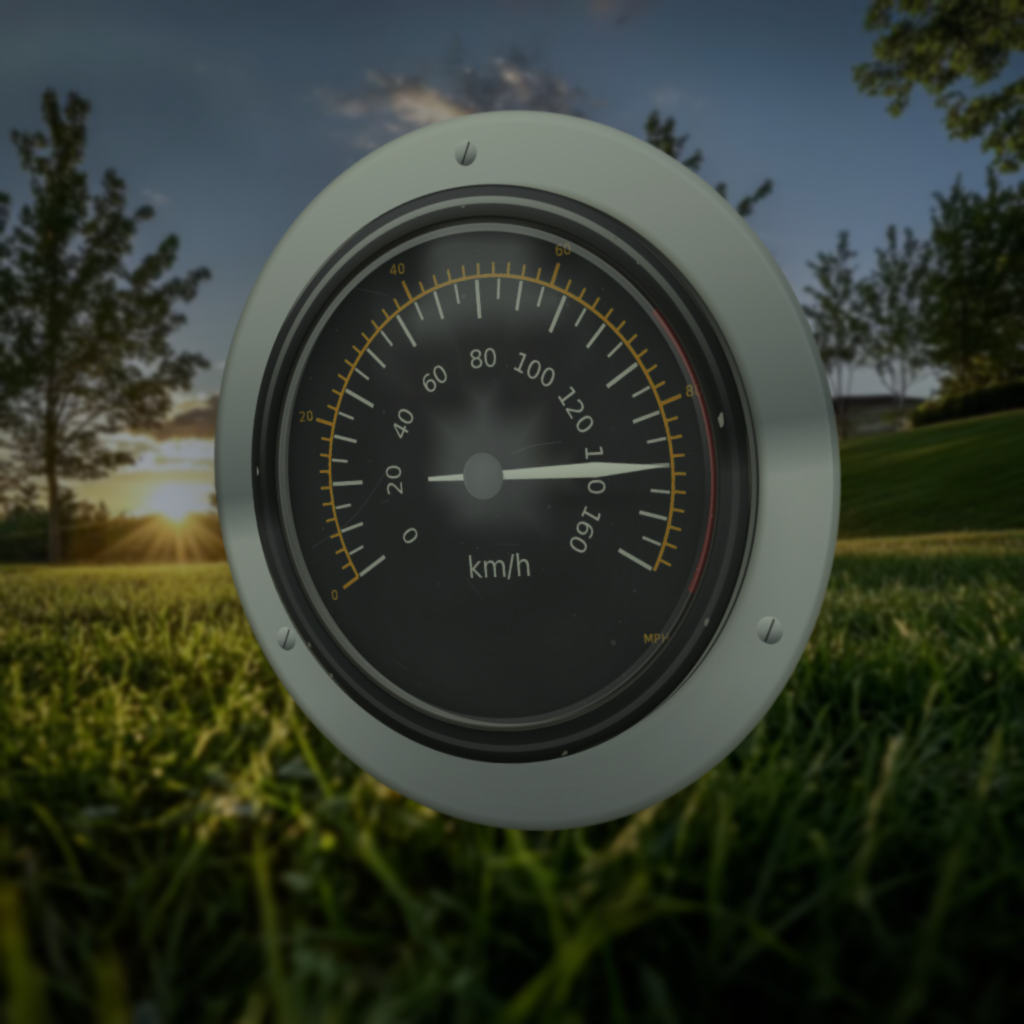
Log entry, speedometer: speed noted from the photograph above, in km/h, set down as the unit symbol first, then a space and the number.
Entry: km/h 140
